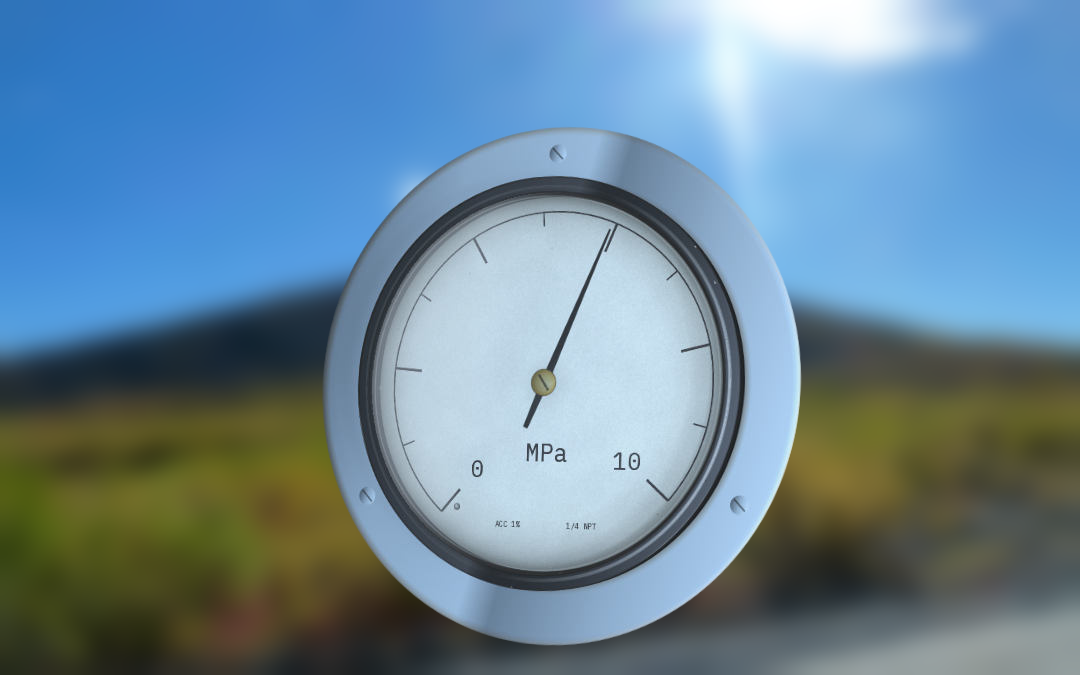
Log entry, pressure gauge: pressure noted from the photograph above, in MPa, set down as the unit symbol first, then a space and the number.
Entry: MPa 6
